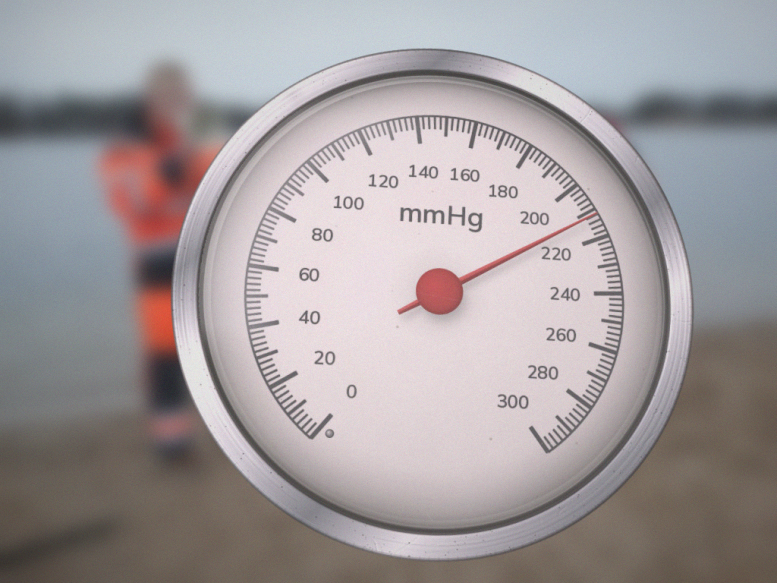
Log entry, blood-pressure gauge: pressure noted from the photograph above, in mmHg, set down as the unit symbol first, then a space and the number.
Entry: mmHg 212
